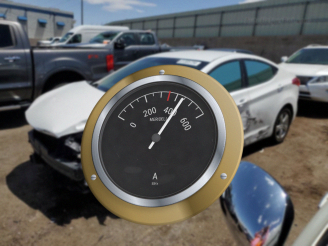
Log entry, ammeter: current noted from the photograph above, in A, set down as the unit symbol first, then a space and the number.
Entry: A 450
